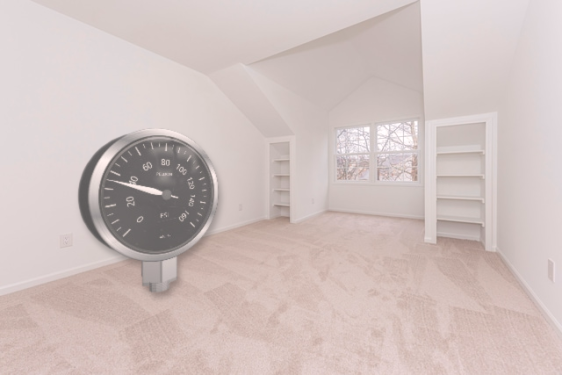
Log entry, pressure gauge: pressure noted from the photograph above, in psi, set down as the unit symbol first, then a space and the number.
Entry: psi 35
